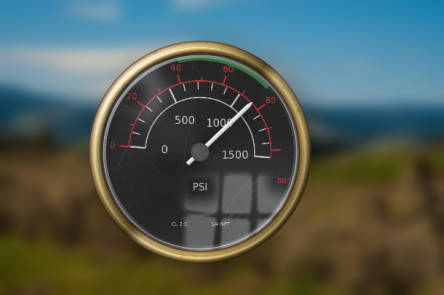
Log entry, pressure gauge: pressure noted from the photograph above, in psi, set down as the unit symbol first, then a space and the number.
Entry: psi 1100
